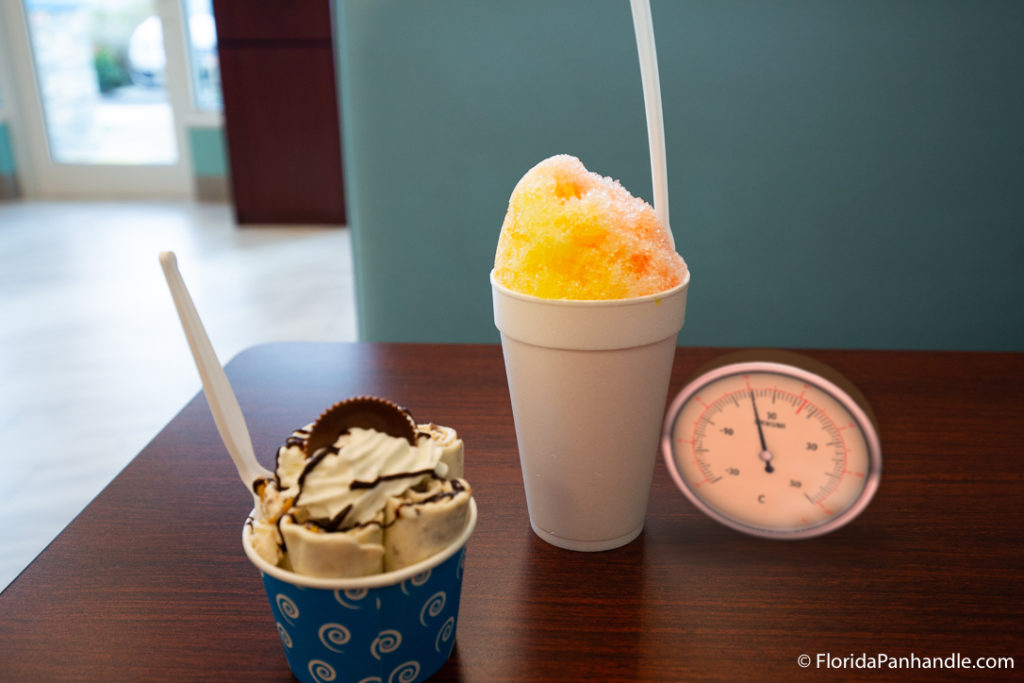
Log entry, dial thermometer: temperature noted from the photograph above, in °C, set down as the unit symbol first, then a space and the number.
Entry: °C 5
